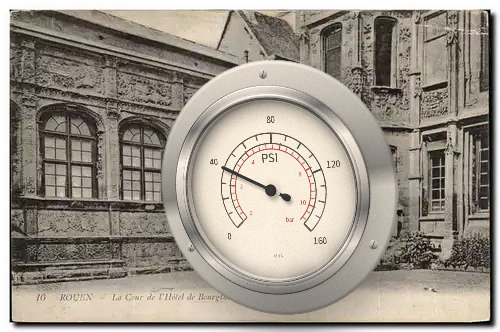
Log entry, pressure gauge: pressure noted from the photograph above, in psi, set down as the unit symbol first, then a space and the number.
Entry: psi 40
